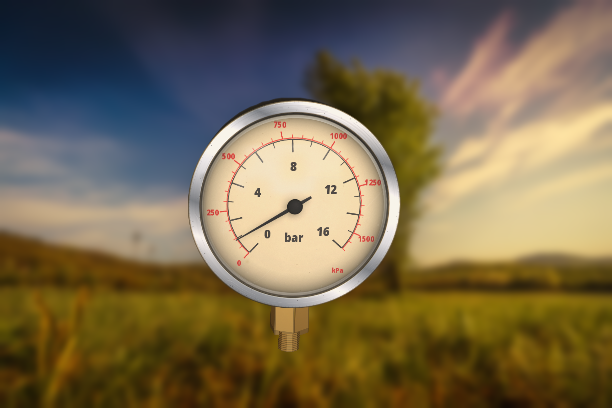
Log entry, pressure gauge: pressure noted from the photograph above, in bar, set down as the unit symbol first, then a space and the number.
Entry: bar 1
